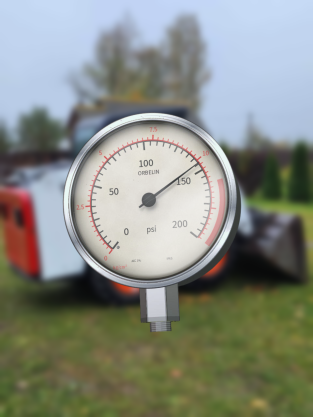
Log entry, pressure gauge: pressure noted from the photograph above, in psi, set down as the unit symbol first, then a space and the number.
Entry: psi 145
